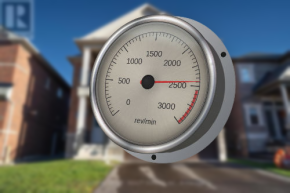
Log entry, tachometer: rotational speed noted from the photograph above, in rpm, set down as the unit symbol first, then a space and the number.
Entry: rpm 2450
